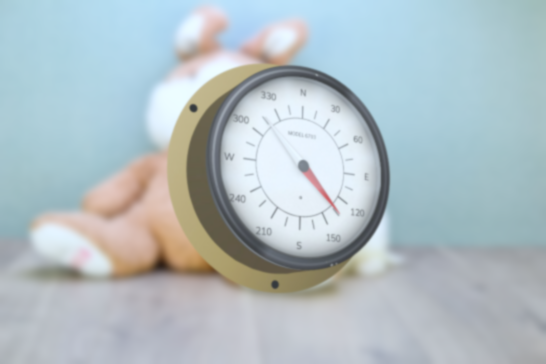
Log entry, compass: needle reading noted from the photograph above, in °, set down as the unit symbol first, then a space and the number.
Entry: ° 135
